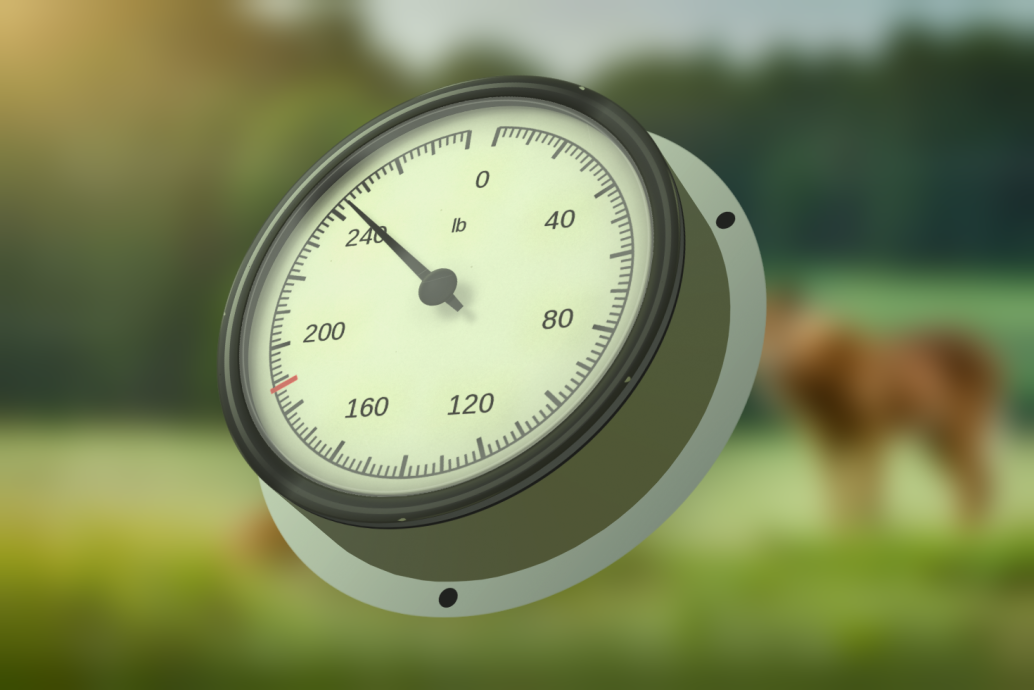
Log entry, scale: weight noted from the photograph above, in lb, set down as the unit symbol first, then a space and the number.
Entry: lb 244
